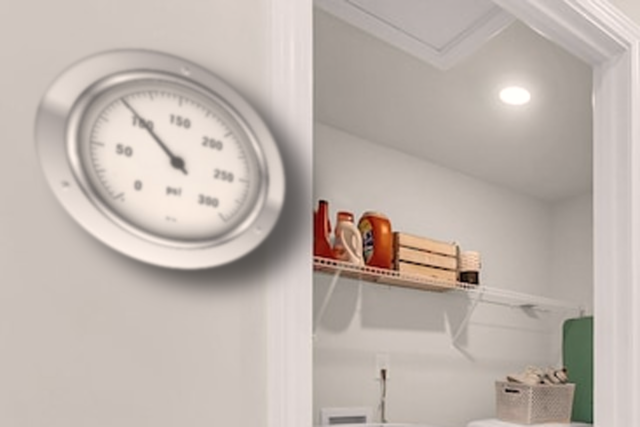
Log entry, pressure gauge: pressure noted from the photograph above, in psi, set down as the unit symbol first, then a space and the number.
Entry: psi 100
